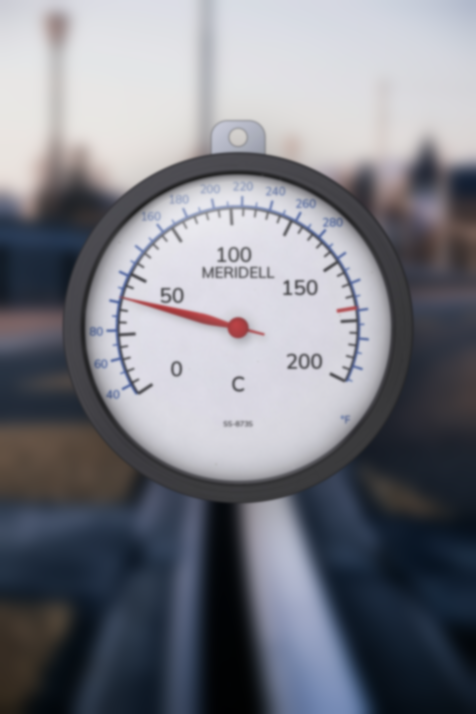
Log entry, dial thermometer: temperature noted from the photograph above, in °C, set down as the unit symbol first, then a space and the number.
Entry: °C 40
